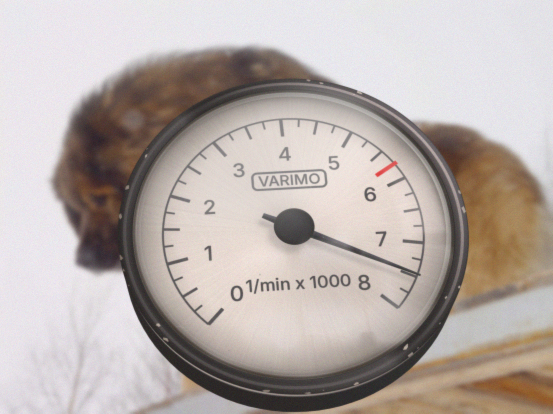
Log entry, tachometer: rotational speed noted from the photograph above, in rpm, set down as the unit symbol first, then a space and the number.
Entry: rpm 7500
